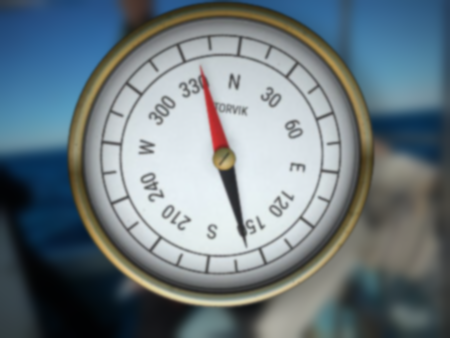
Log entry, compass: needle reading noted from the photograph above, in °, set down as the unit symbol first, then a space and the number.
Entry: ° 337.5
